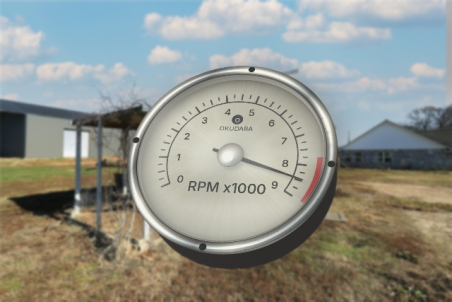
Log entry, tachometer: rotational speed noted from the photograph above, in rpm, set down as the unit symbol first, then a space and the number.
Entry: rpm 8500
